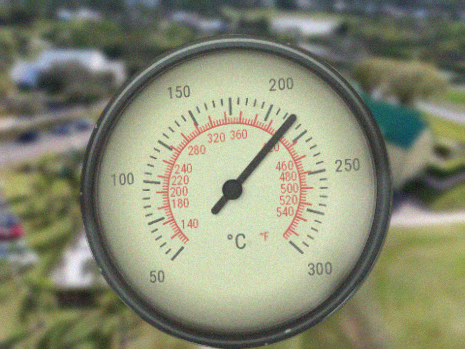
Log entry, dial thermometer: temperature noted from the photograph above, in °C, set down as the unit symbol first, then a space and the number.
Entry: °C 215
